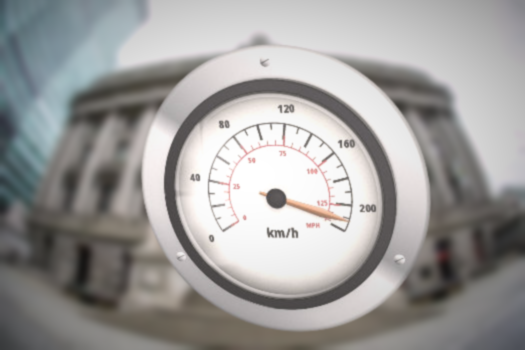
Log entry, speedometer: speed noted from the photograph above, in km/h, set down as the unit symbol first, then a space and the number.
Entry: km/h 210
